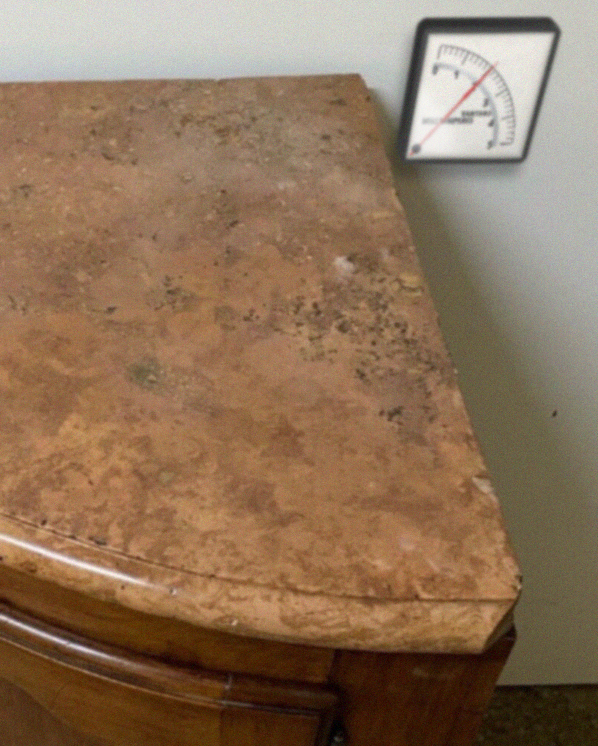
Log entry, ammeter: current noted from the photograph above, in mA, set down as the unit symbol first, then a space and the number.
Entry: mA 2
